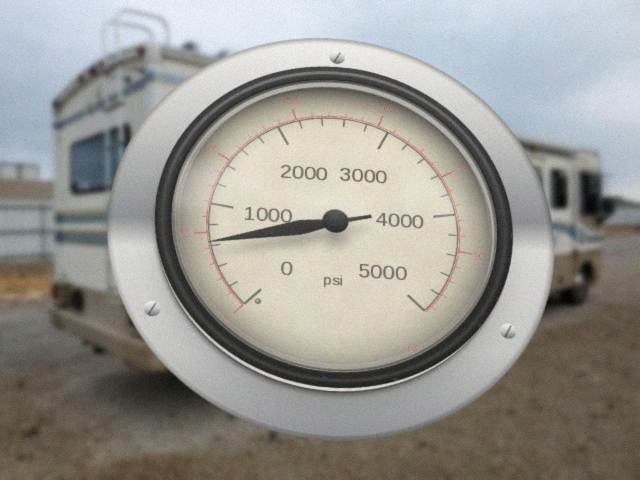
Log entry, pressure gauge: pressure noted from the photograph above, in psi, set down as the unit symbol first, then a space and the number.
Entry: psi 600
